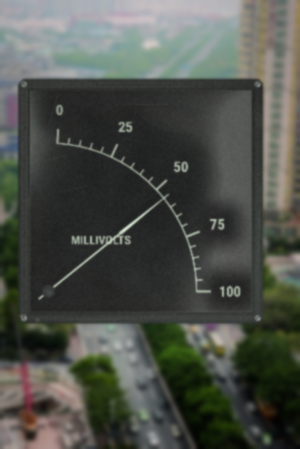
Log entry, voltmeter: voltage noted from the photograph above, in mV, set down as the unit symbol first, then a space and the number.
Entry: mV 55
